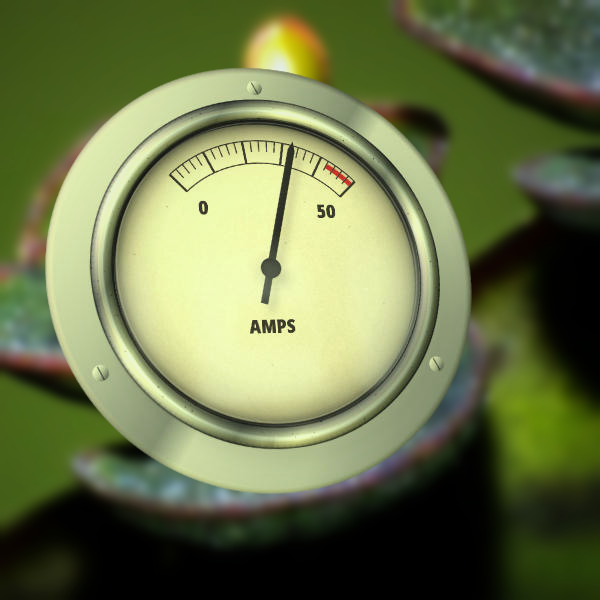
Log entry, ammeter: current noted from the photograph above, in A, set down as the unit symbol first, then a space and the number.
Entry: A 32
